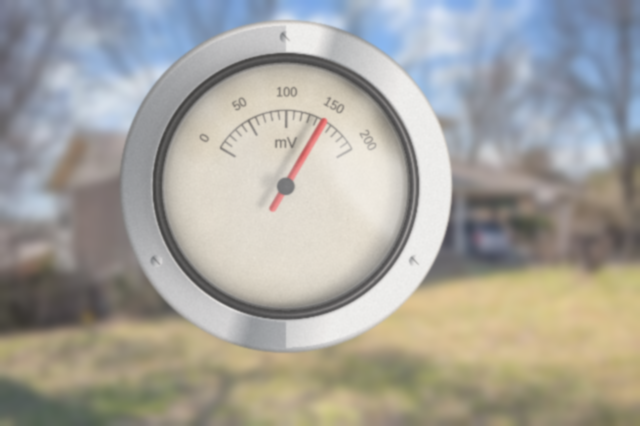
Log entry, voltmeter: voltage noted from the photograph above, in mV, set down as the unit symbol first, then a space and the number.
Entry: mV 150
